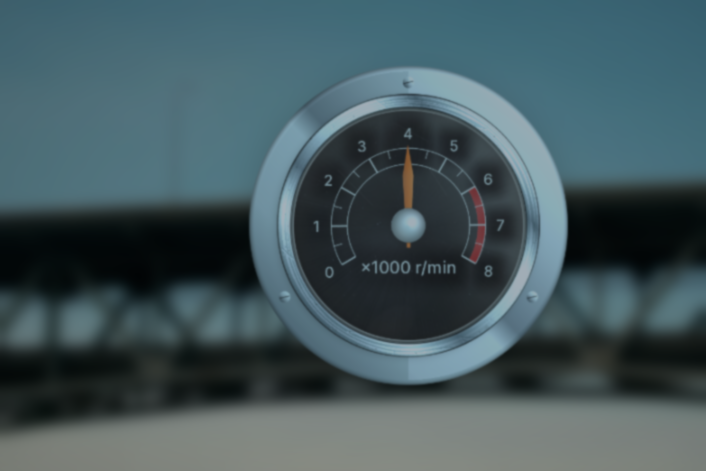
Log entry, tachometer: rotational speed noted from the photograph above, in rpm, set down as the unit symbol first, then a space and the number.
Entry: rpm 4000
